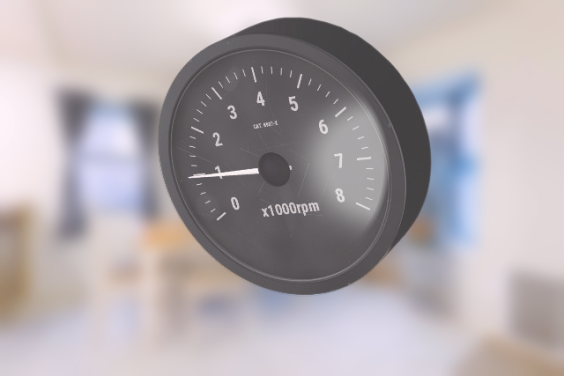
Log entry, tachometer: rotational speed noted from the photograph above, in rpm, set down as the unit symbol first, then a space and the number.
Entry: rpm 1000
